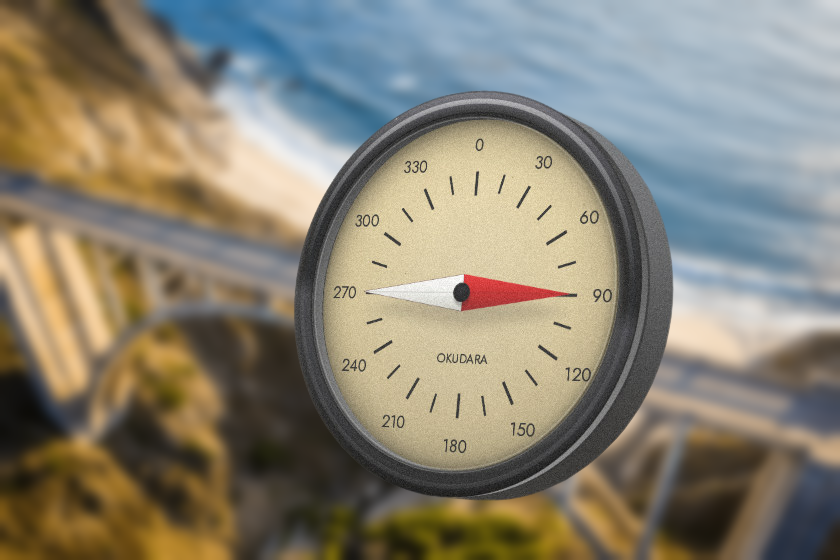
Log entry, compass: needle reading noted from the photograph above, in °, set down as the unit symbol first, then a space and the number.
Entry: ° 90
